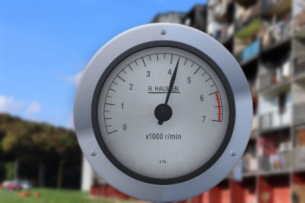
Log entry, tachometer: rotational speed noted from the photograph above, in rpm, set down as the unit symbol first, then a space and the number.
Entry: rpm 4250
